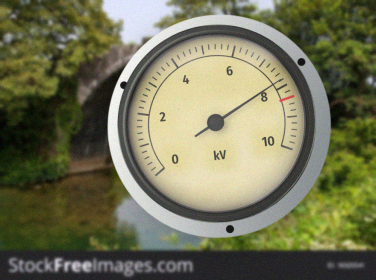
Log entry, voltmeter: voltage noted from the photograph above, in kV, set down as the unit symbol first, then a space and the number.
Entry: kV 7.8
